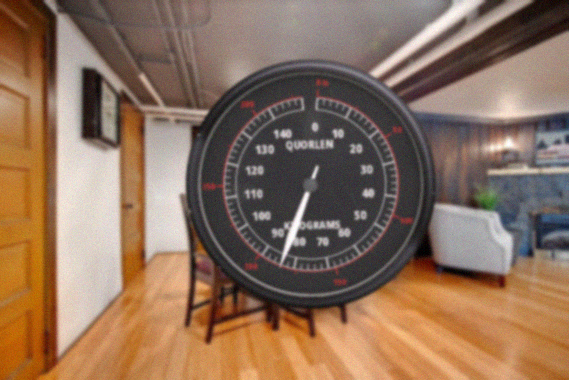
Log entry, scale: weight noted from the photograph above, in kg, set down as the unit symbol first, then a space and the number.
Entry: kg 84
